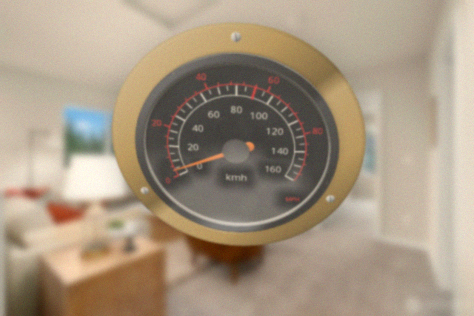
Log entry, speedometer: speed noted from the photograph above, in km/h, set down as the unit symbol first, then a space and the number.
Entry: km/h 5
